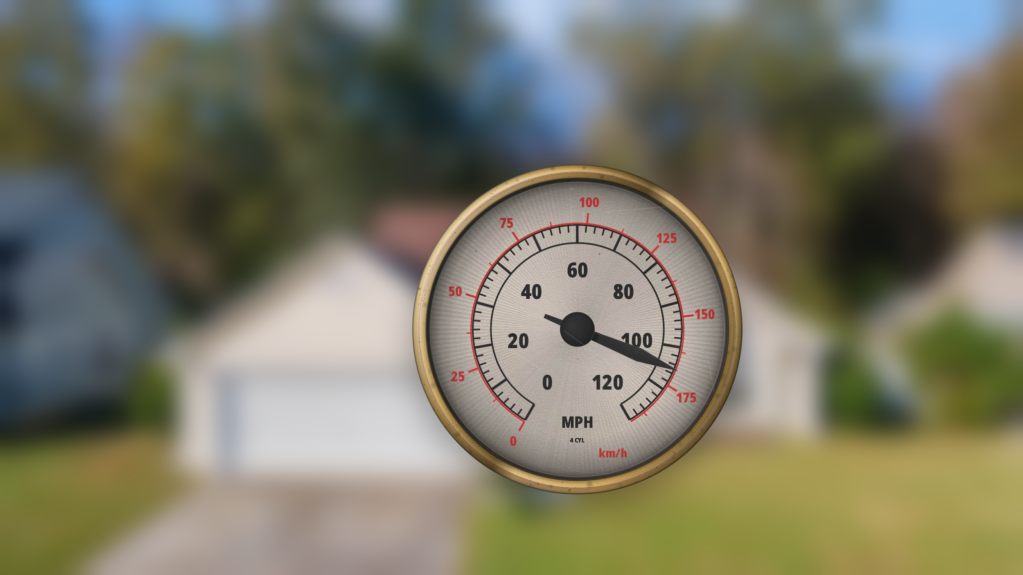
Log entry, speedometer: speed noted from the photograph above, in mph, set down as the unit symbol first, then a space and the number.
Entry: mph 105
